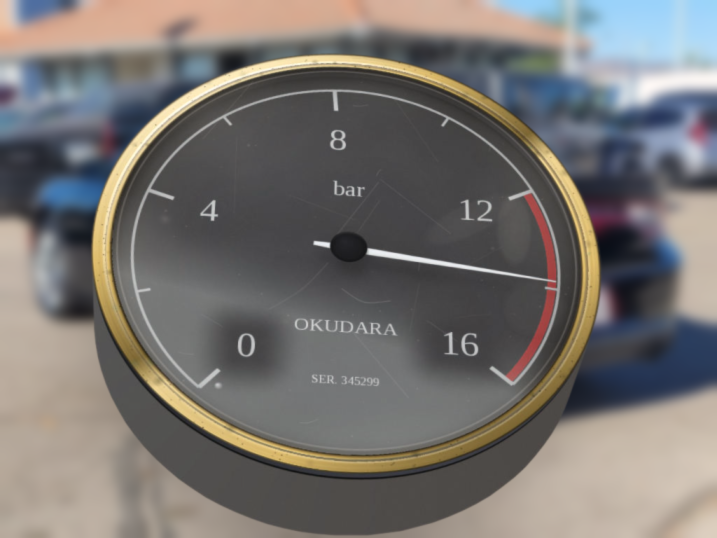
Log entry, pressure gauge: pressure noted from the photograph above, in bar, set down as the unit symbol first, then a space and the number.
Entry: bar 14
